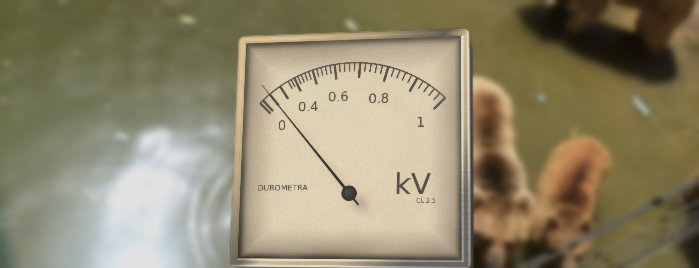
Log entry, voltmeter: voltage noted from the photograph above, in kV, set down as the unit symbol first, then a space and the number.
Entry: kV 0.2
